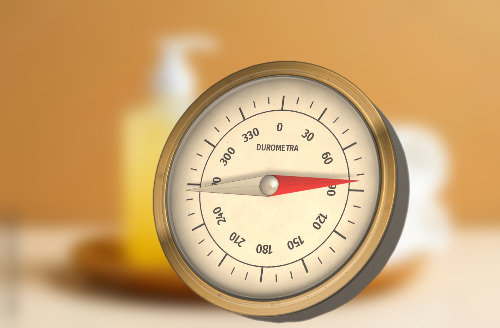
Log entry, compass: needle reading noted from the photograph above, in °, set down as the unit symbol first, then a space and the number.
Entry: ° 85
